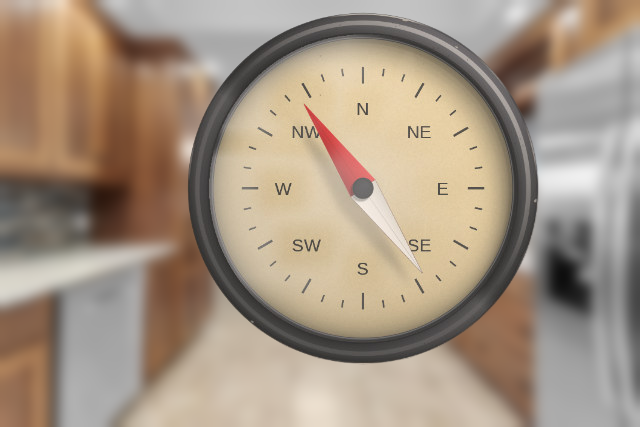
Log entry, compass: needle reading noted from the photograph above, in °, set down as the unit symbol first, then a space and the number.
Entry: ° 325
